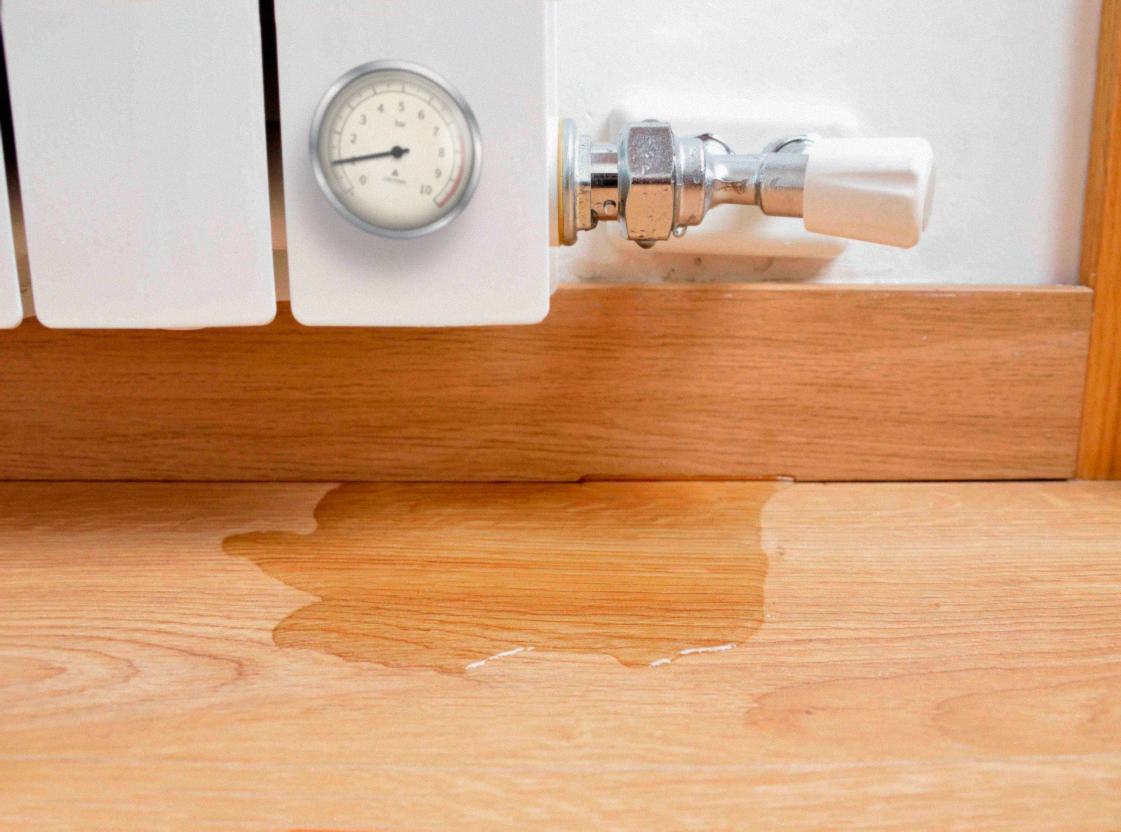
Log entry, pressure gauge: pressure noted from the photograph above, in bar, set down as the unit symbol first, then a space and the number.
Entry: bar 1
